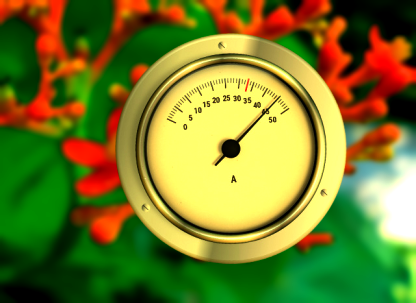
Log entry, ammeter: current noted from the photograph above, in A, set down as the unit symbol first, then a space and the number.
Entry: A 45
